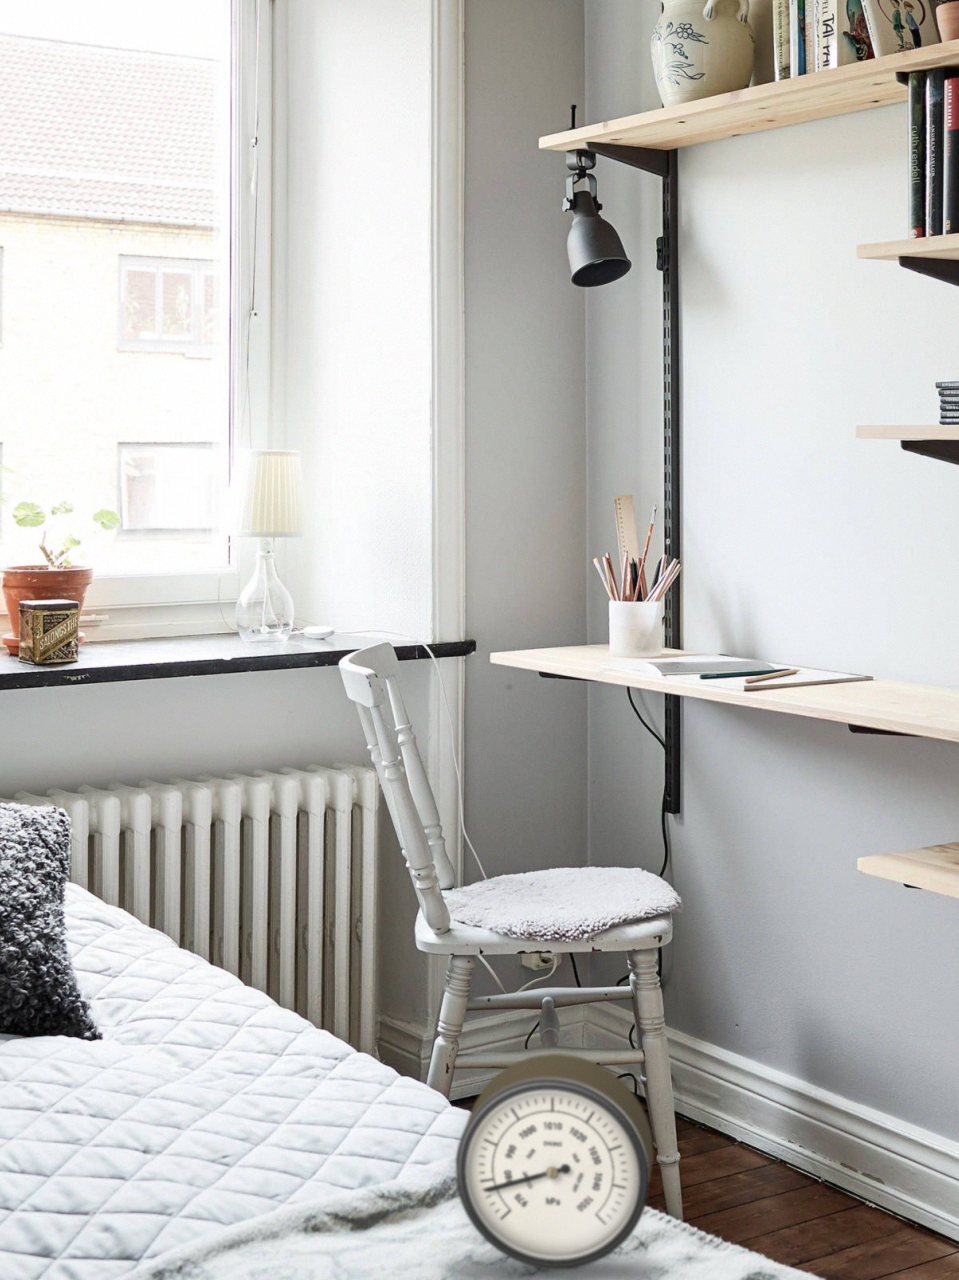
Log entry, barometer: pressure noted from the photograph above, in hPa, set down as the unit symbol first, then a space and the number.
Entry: hPa 978
